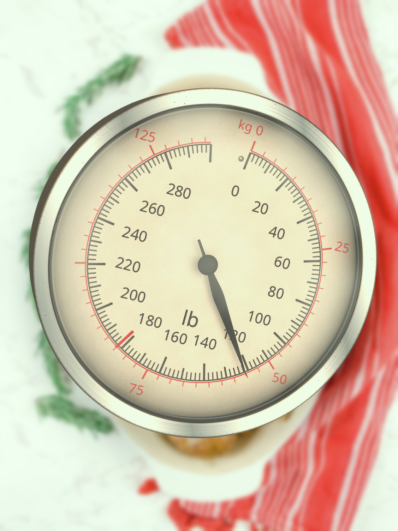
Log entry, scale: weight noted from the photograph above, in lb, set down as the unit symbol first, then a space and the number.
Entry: lb 122
